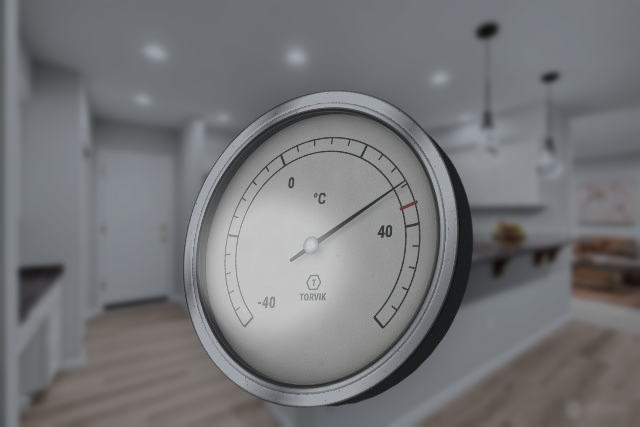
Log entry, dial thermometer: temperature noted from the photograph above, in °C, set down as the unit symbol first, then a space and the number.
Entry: °C 32
